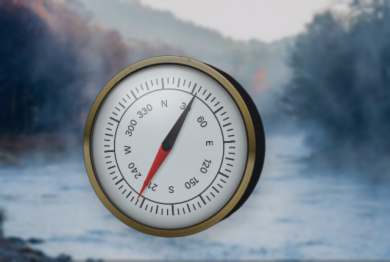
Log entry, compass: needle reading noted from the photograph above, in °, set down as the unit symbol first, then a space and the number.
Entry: ° 215
